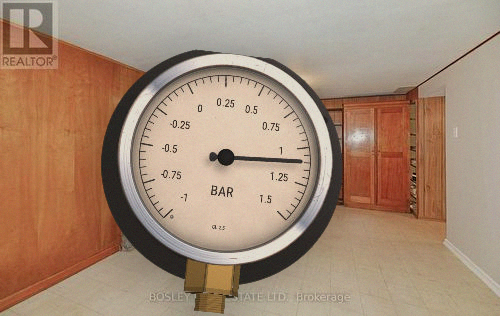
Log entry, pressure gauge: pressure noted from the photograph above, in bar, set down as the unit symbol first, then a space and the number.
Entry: bar 1.1
